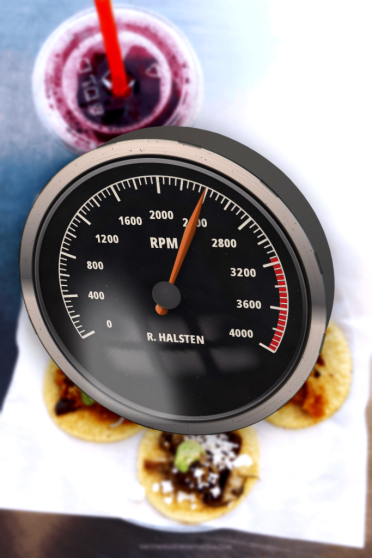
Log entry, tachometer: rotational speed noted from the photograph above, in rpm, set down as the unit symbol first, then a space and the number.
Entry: rpm 2400
